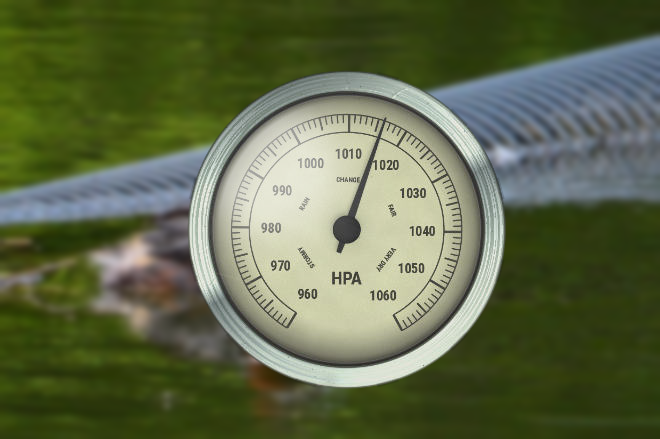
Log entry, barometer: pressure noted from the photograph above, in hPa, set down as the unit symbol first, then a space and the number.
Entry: hPa 1016
